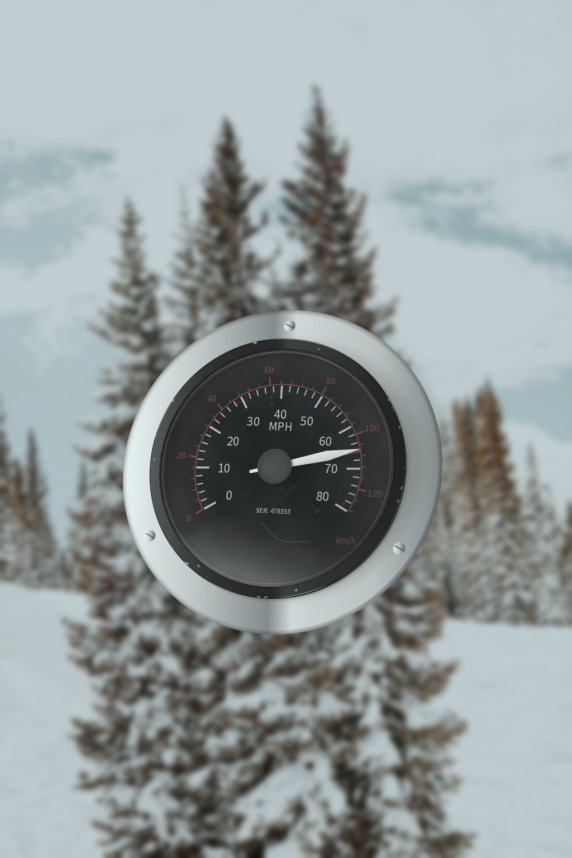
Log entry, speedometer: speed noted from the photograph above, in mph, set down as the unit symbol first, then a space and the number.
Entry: mph 66
